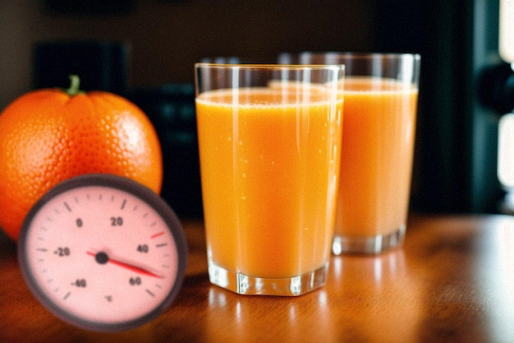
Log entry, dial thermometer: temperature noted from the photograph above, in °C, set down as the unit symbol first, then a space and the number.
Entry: °C 52
